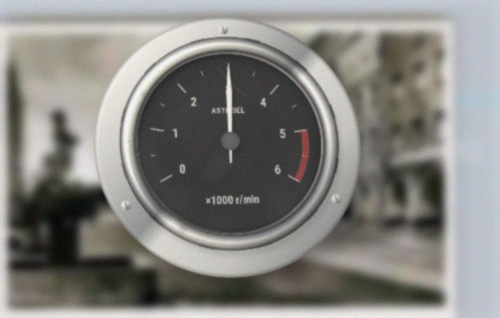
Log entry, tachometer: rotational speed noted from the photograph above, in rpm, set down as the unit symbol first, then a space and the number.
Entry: rpm 3000
